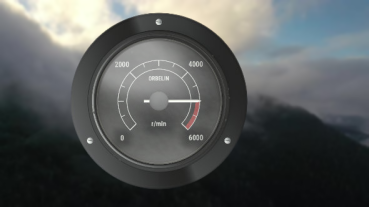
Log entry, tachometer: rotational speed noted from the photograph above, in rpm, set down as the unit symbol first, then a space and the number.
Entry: rpm 5000
